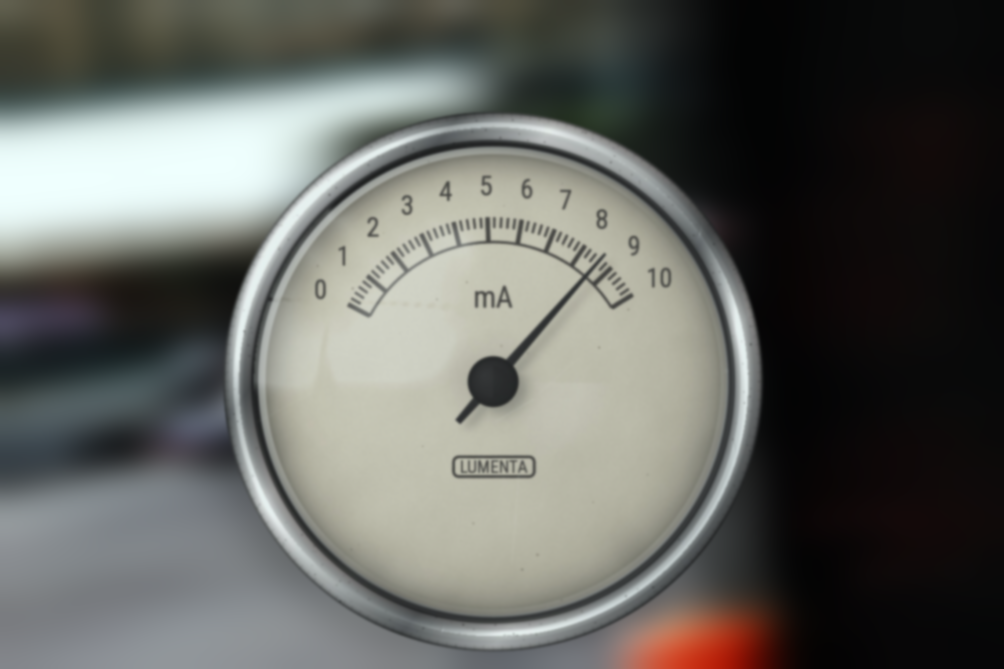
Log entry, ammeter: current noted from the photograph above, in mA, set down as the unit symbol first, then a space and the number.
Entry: mA 8.6
